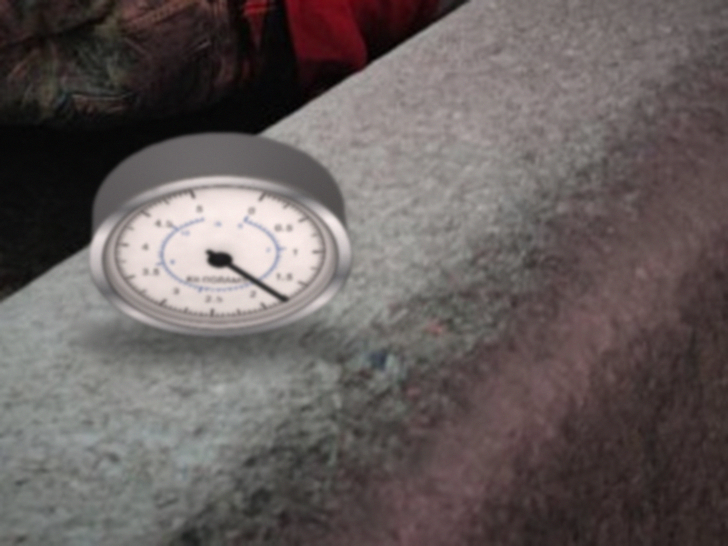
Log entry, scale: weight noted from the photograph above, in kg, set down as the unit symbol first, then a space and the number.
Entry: kg 1.75
